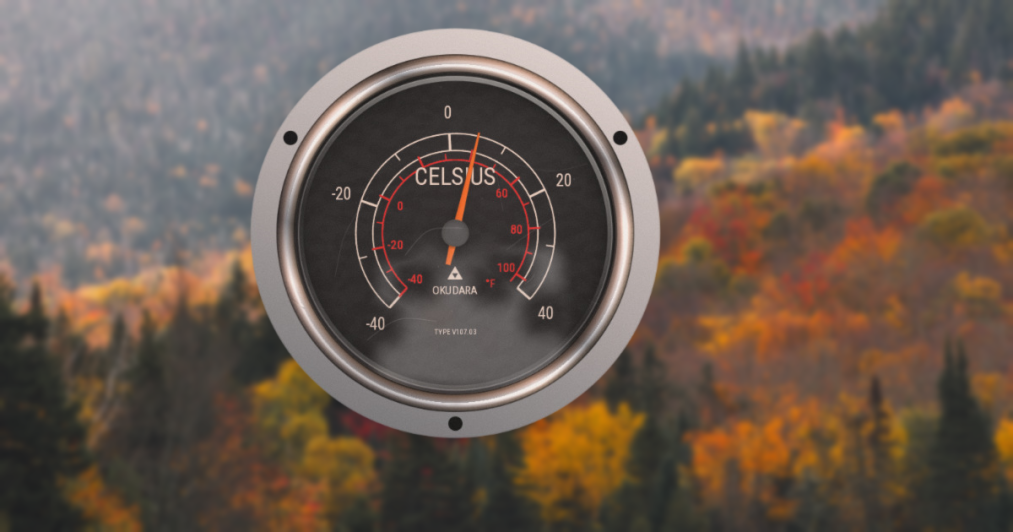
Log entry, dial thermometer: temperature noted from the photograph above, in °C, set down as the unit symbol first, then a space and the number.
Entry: °C 5
